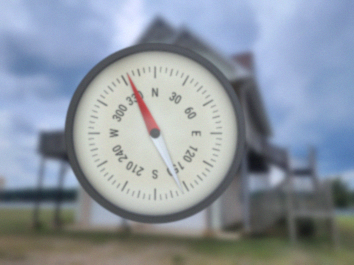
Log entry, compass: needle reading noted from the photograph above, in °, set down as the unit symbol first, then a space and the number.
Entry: ° 335
